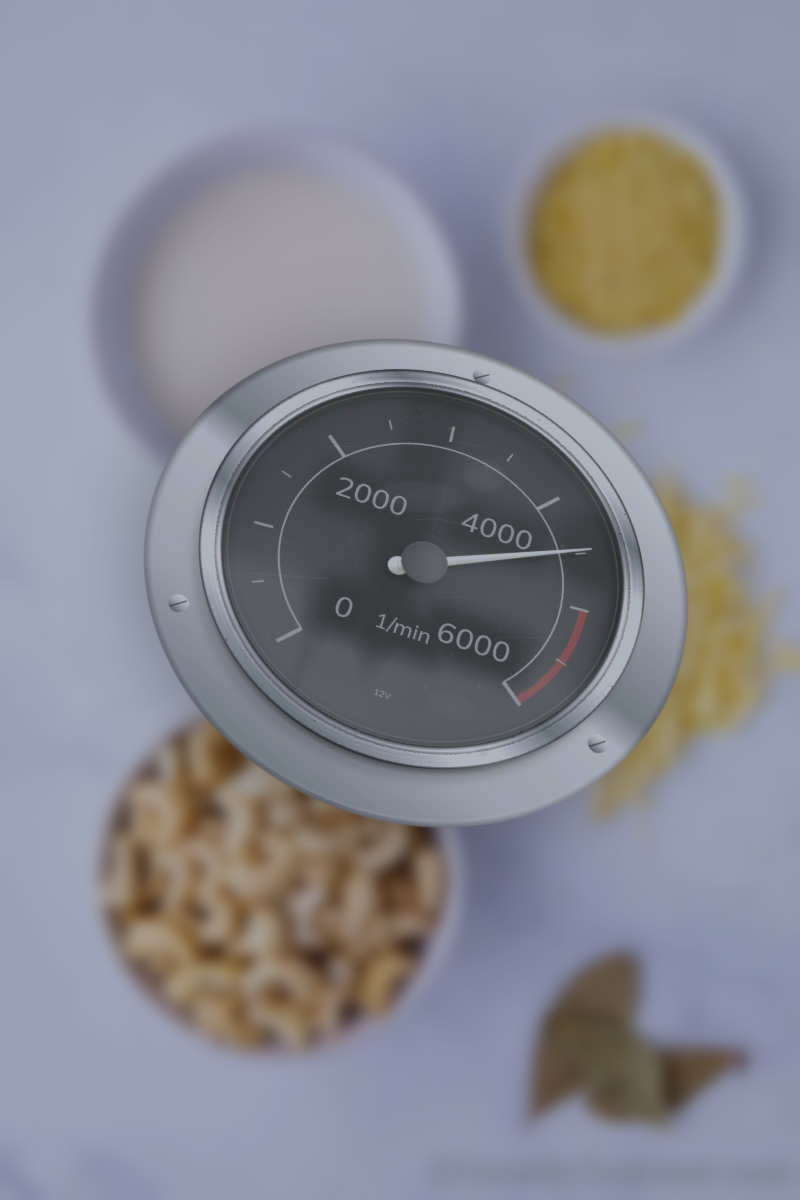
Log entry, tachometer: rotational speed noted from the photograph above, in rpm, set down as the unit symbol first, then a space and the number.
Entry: rpm 4500
